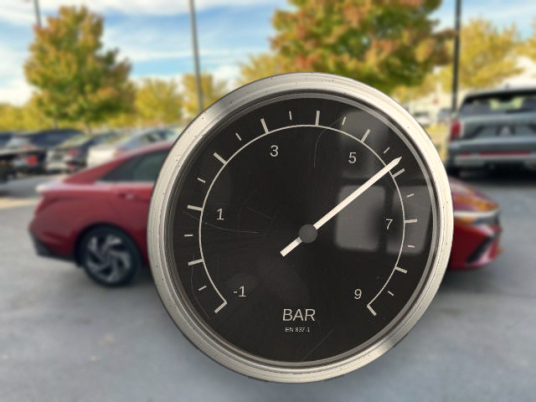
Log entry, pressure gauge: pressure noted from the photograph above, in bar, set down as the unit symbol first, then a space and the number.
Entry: bar 5.75
